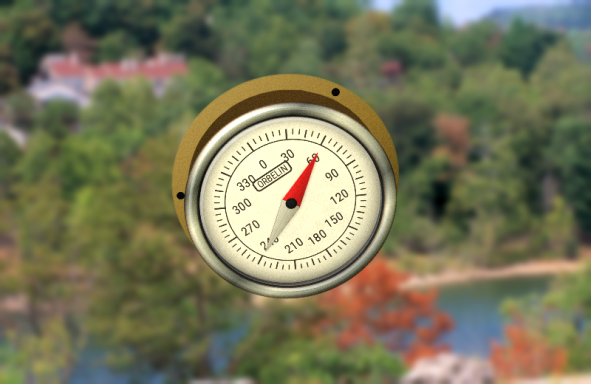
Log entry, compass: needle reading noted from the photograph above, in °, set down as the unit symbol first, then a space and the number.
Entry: ° 60
